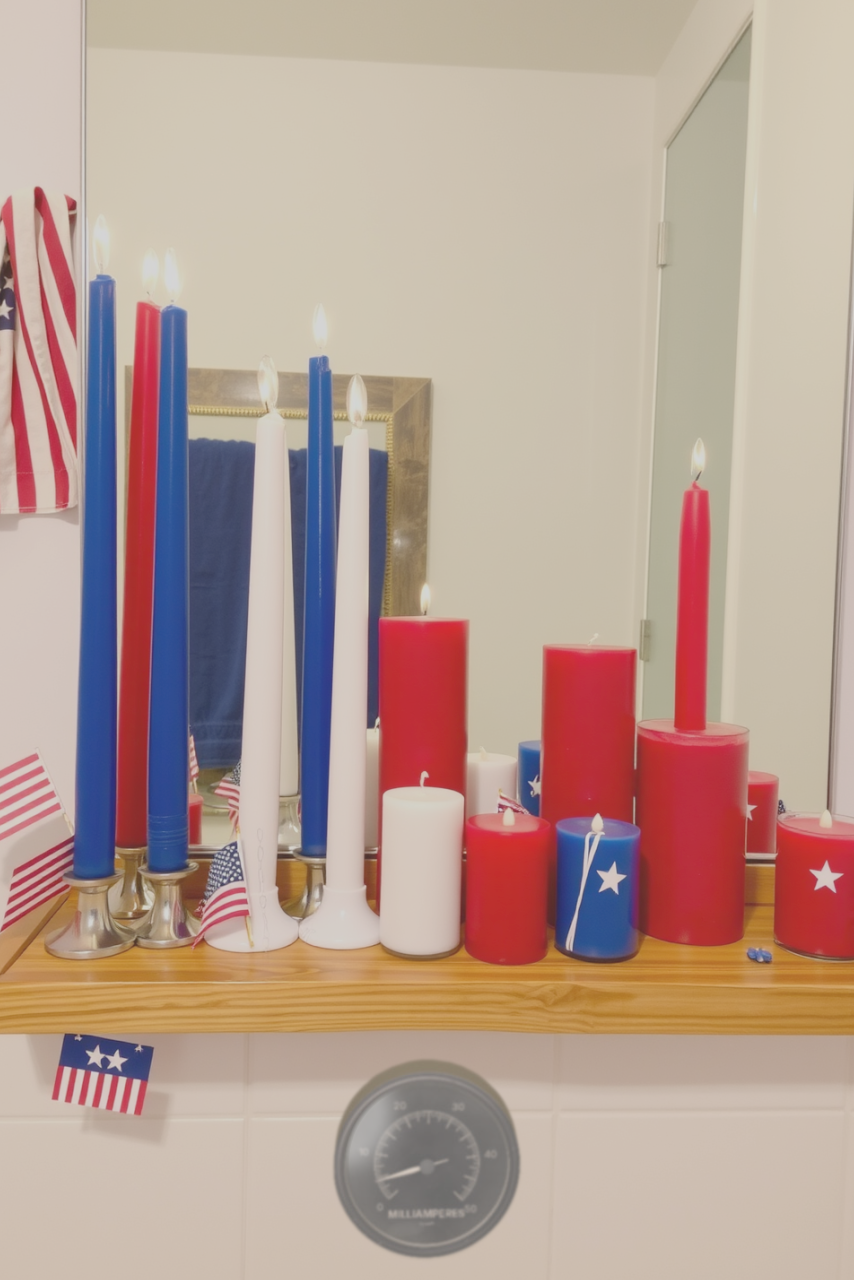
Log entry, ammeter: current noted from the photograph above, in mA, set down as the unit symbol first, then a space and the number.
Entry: mA 5
